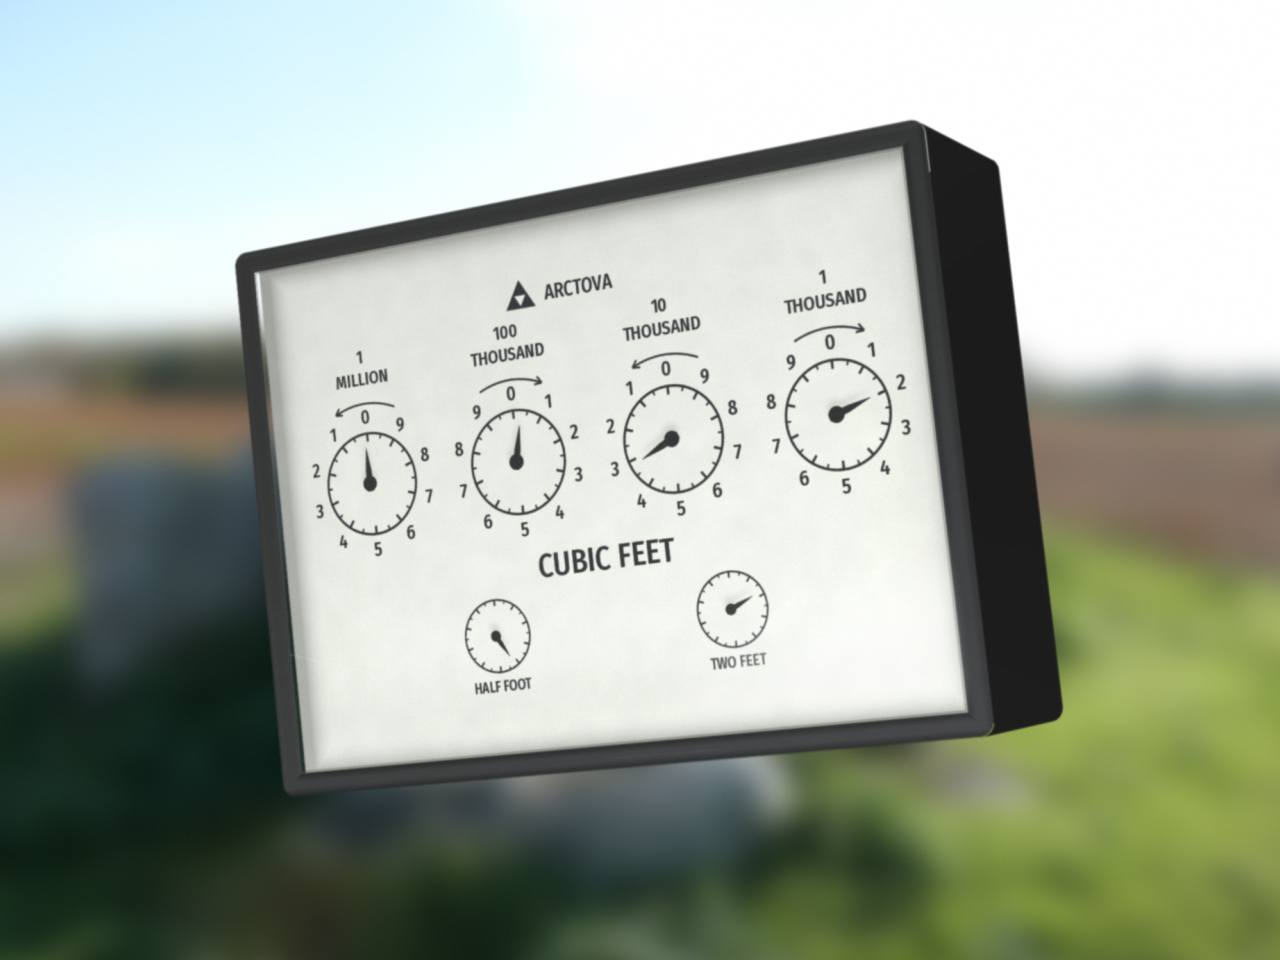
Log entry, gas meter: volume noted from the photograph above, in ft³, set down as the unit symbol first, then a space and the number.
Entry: ft³ 3200
